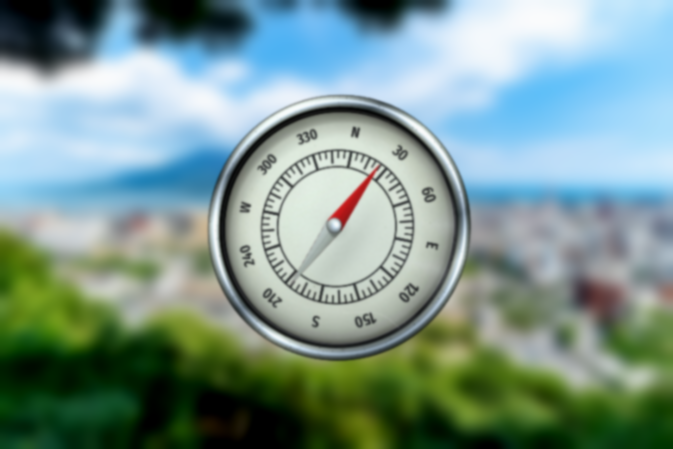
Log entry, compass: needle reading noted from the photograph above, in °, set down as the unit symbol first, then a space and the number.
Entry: ° 25
